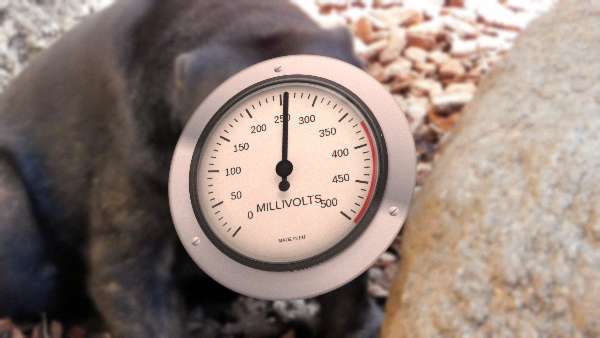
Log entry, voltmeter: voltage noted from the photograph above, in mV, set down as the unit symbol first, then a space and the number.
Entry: mV 260
